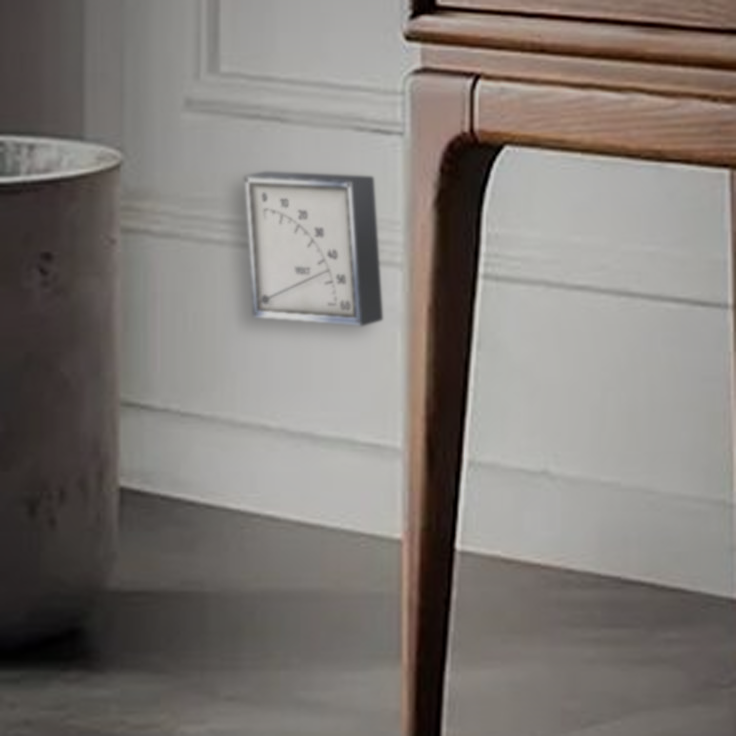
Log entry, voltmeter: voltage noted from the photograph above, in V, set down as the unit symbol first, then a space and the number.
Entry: V 45
